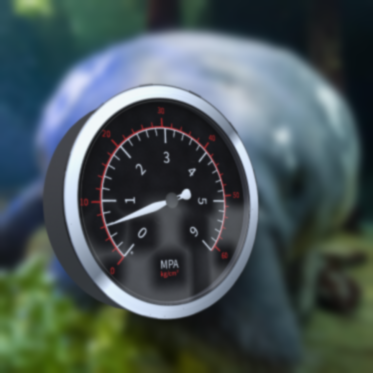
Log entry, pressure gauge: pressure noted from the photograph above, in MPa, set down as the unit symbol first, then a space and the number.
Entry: MPa 0.6
